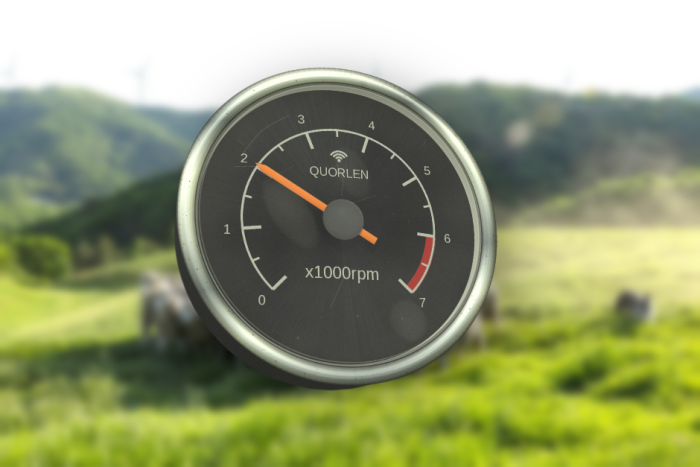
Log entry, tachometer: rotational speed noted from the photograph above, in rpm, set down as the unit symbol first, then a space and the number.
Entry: rpm 2000
